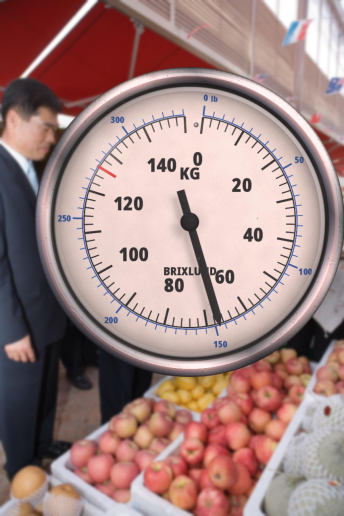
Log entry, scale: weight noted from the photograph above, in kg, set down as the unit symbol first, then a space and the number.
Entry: kg 67
